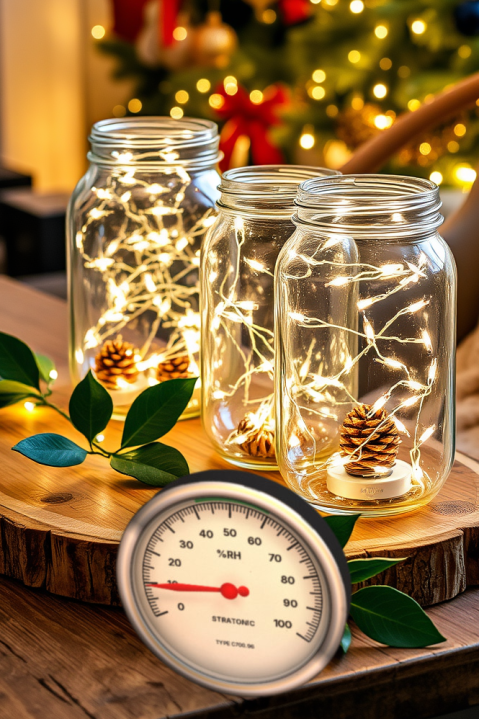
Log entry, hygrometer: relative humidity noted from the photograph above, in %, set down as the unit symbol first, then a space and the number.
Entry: % 10
